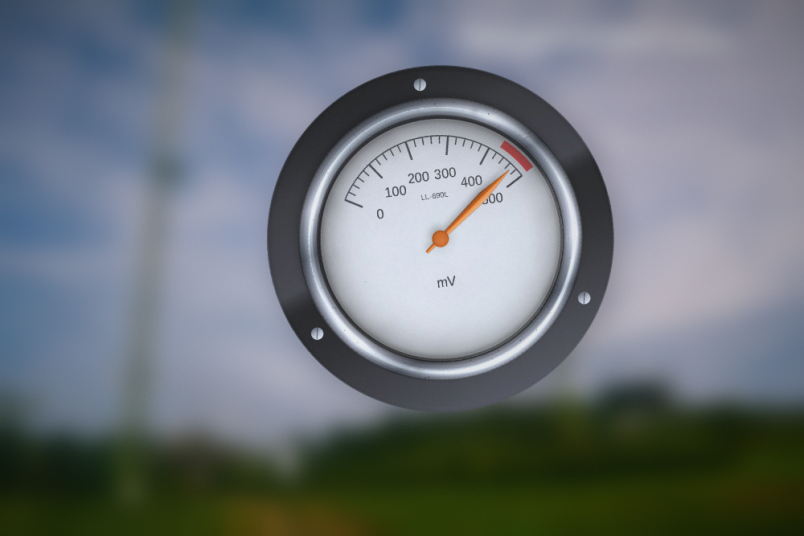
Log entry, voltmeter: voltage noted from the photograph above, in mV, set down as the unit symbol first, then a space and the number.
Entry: mV 470
